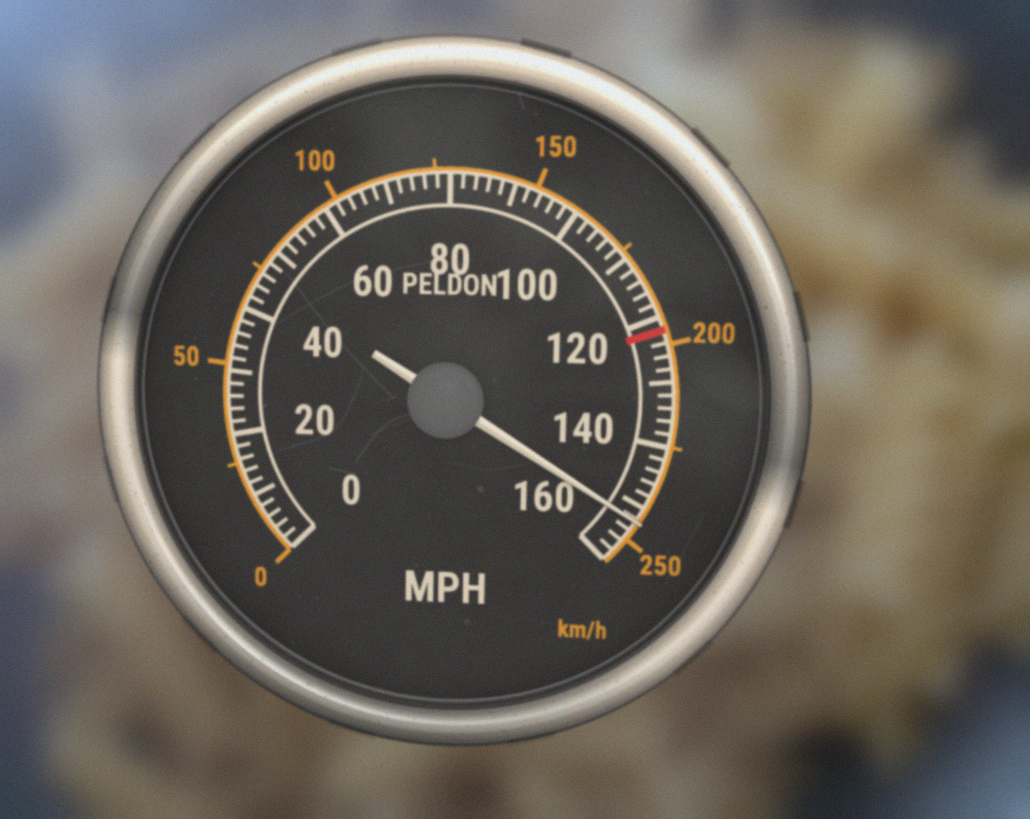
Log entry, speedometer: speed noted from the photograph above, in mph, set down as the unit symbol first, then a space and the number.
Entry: mph 152
